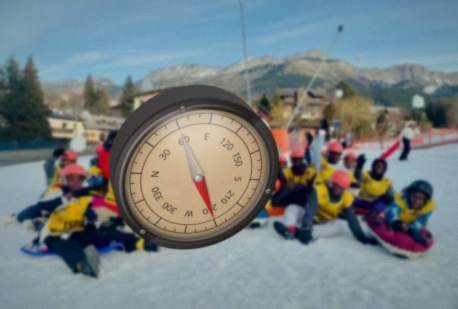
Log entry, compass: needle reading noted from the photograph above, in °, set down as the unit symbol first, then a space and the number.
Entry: ° 240
